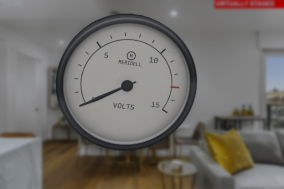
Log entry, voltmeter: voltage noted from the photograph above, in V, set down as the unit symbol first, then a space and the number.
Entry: V 0
